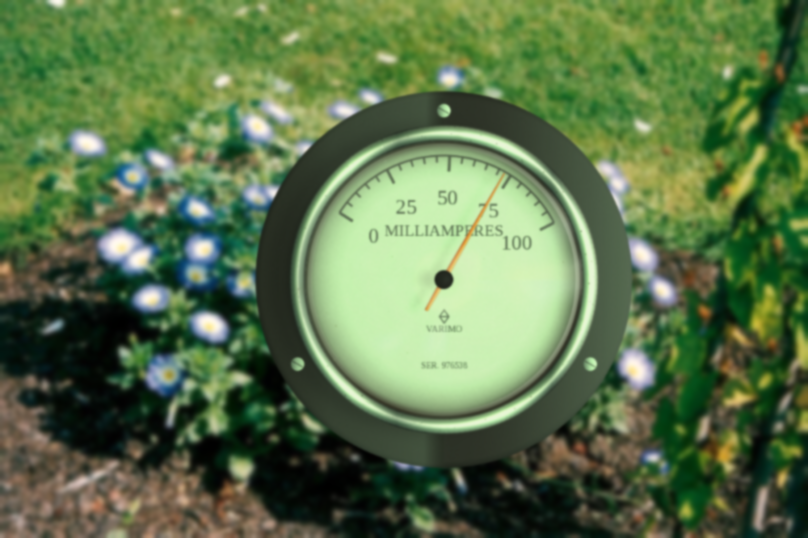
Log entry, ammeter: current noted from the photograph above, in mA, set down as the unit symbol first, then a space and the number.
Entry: mA 72.5
